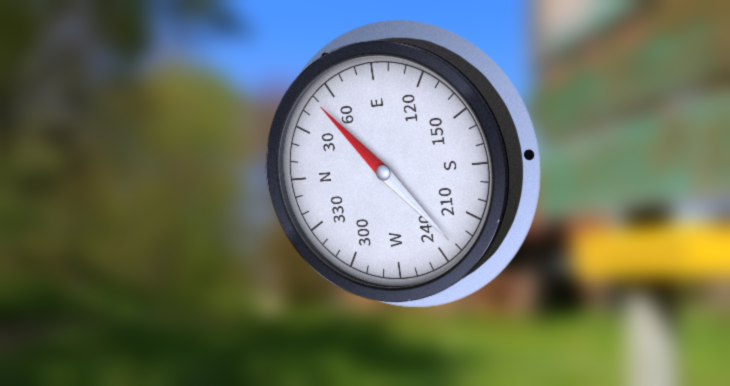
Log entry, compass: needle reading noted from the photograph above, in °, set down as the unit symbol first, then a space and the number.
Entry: ° 50
